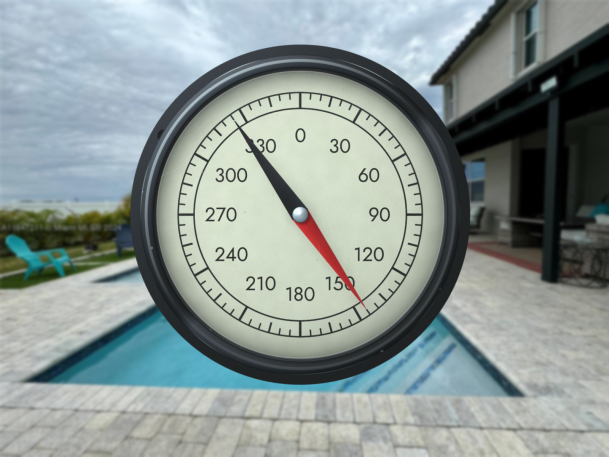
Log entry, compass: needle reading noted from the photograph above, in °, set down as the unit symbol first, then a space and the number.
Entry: ° 145
